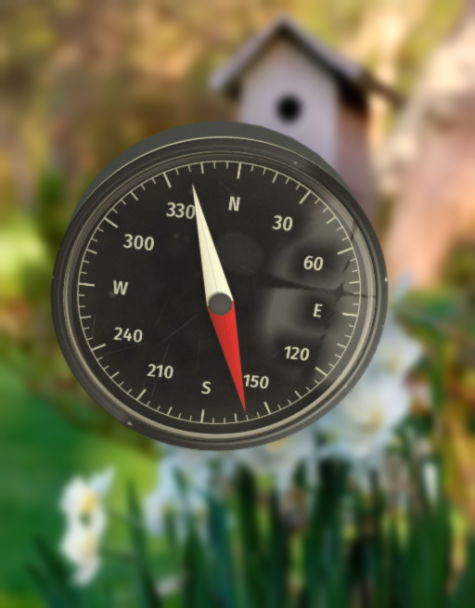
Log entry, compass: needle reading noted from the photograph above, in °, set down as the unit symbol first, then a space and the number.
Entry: ° 160
